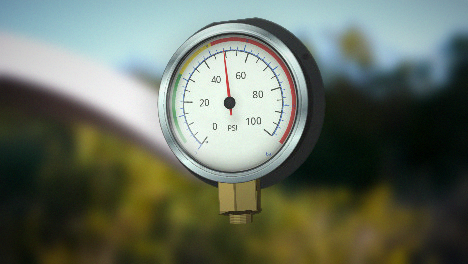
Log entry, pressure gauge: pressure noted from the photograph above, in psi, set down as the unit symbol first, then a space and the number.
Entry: psi 50
